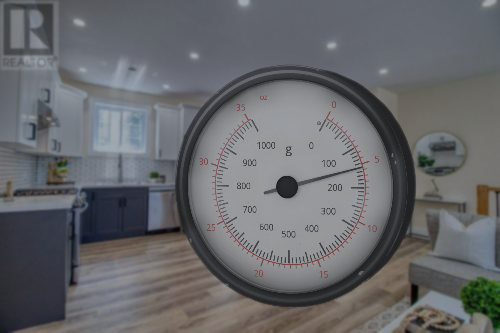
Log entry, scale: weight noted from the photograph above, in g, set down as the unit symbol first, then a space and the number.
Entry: g 150
